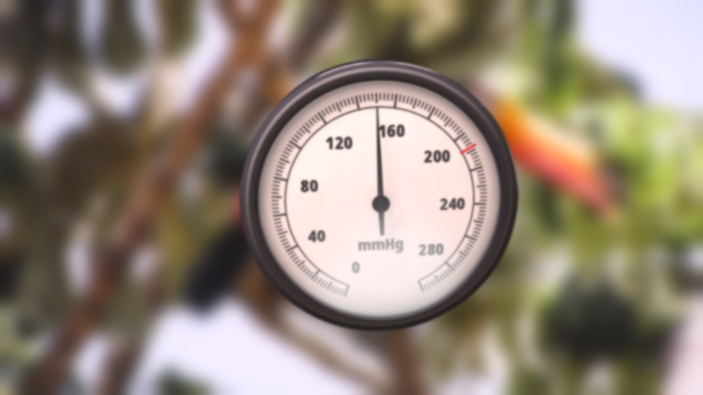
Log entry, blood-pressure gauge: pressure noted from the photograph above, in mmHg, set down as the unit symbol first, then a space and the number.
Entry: mmHg 150
